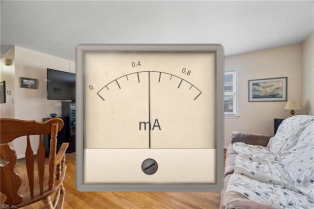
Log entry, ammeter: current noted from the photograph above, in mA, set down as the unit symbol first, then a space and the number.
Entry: mA 0.5
